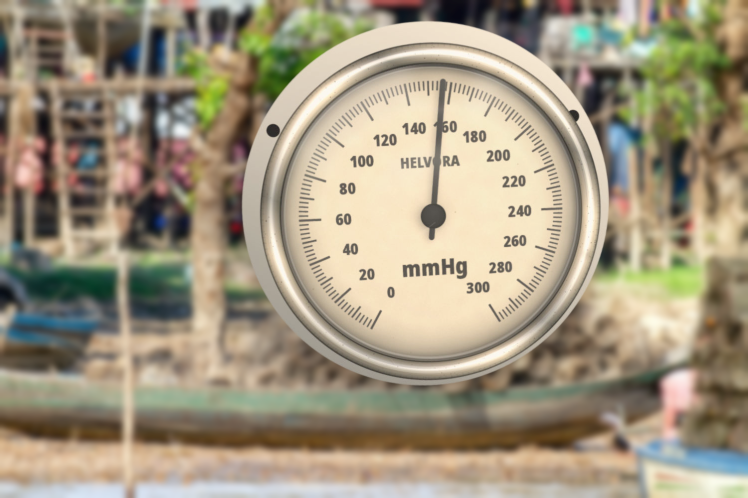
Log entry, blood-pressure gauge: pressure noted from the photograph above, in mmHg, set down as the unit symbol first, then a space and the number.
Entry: mmHg 156
